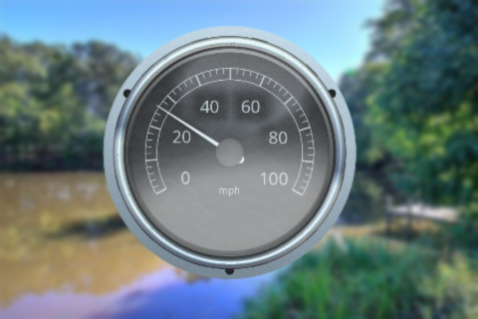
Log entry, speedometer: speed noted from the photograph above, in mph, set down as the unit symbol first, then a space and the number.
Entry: mph 26
